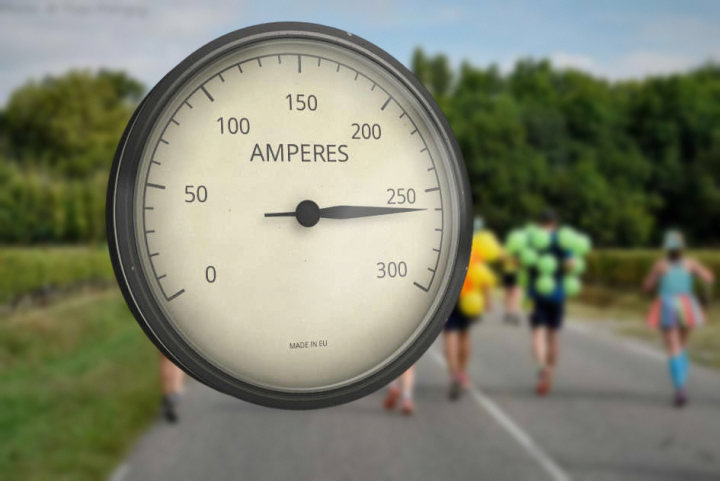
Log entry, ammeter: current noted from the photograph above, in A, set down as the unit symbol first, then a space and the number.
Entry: A 260
